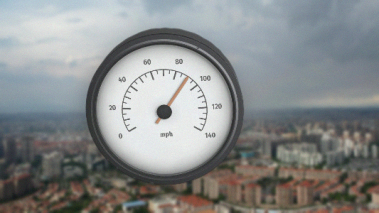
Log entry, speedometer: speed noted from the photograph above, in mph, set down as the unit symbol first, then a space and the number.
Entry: mph 90
